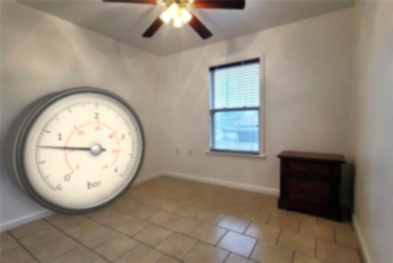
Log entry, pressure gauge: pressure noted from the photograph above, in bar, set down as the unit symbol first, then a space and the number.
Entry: bar 0.75
